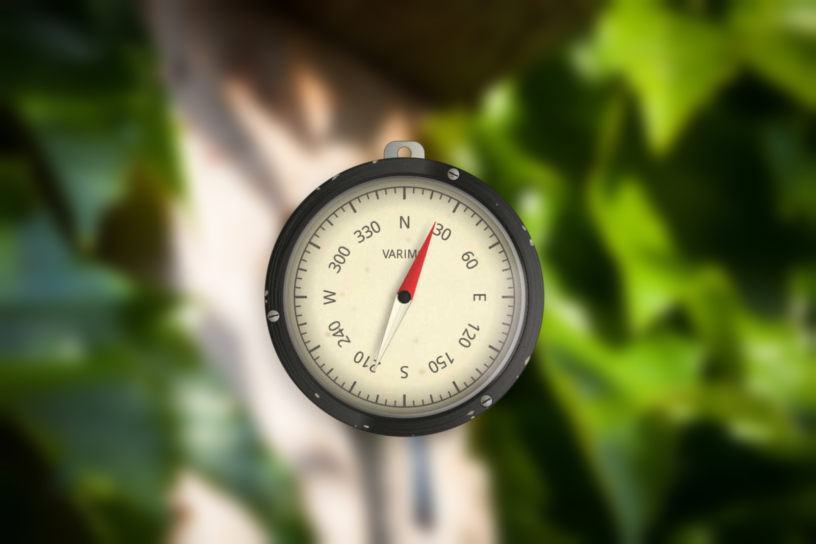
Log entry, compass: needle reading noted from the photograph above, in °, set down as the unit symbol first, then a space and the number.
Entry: ° 22.5
